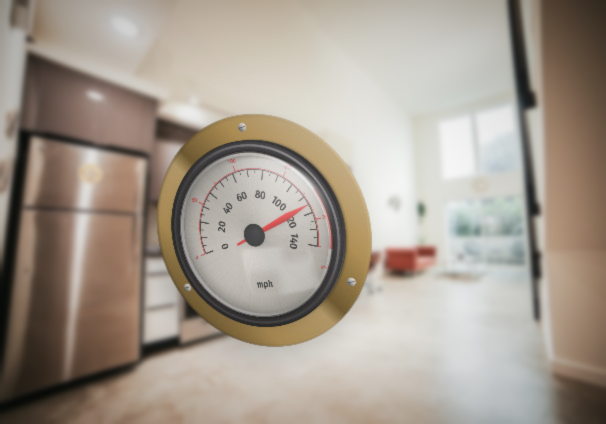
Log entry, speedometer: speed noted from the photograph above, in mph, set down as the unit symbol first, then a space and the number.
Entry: mph 115
